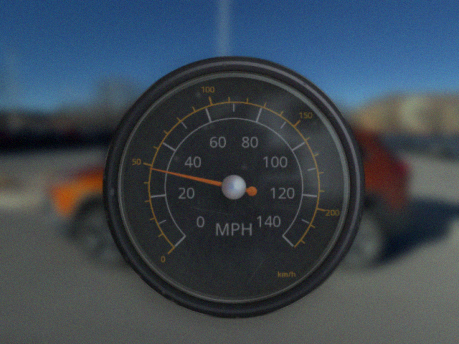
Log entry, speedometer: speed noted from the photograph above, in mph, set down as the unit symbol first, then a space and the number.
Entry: mph 30
